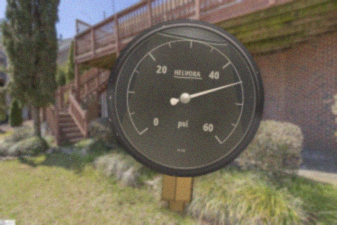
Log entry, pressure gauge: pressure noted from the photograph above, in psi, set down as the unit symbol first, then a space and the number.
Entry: psi 45
